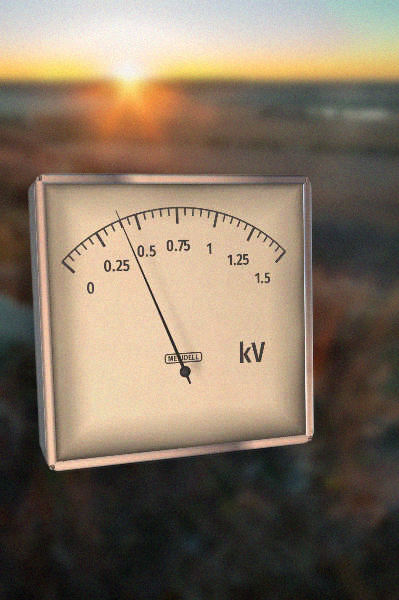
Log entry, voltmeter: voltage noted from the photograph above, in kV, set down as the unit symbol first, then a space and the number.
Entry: kV 0.4
